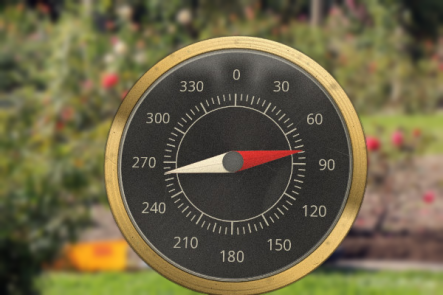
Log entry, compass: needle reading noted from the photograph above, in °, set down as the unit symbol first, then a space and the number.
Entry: ° 80
